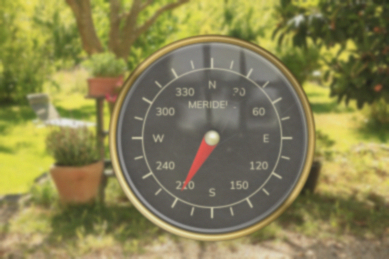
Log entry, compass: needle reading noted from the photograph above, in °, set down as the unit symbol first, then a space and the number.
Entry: ° 210
